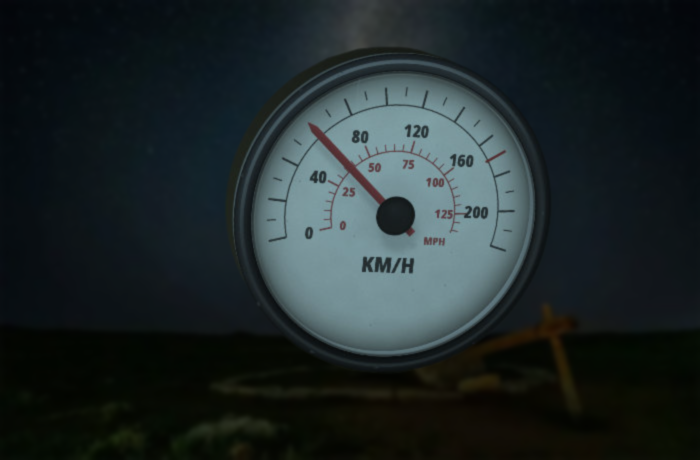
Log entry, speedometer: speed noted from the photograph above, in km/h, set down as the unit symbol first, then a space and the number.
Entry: km/h 60
